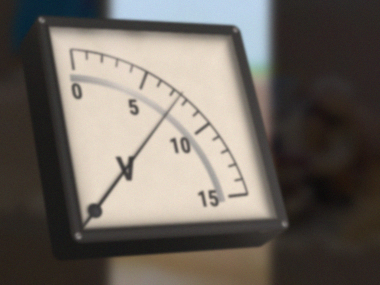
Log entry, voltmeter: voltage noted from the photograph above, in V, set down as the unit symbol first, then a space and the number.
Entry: V 7.5
